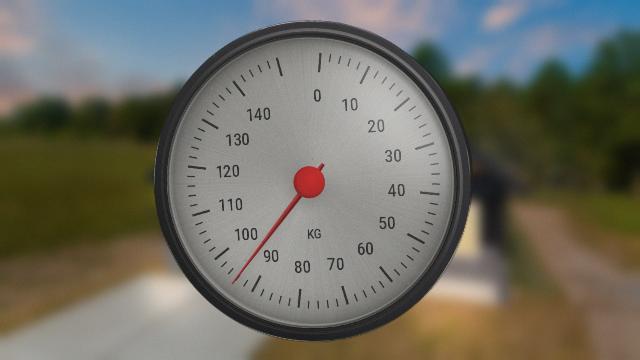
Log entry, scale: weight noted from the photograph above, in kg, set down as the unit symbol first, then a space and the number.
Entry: kg 94
